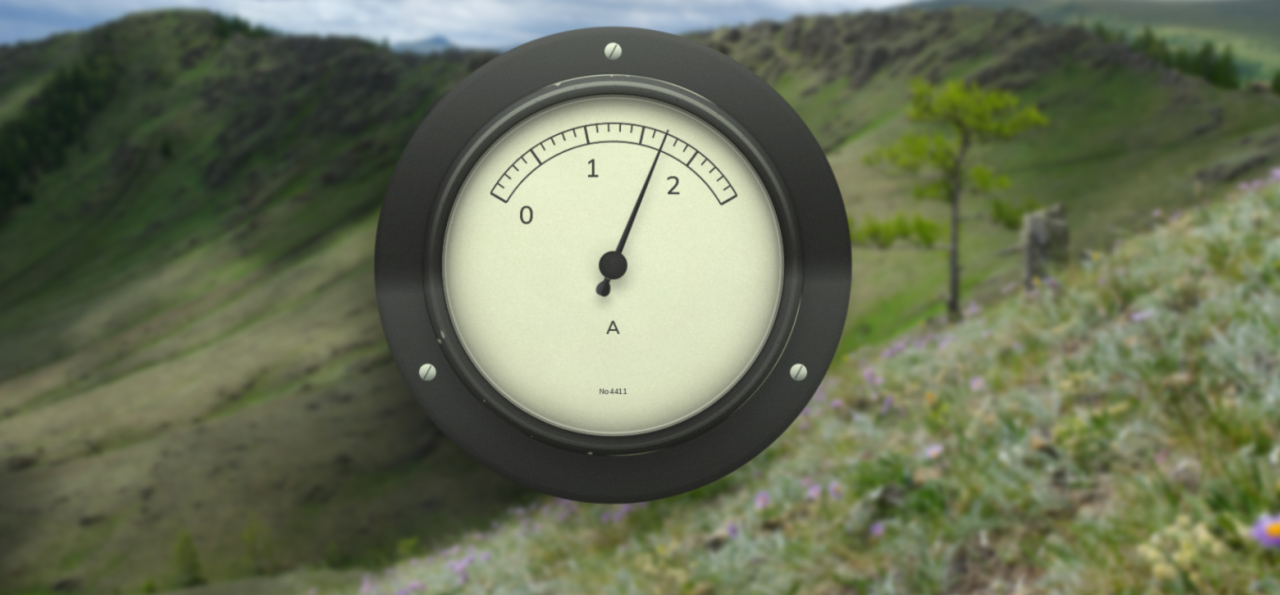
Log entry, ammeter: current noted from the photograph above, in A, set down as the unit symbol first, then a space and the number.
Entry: A 1.7
